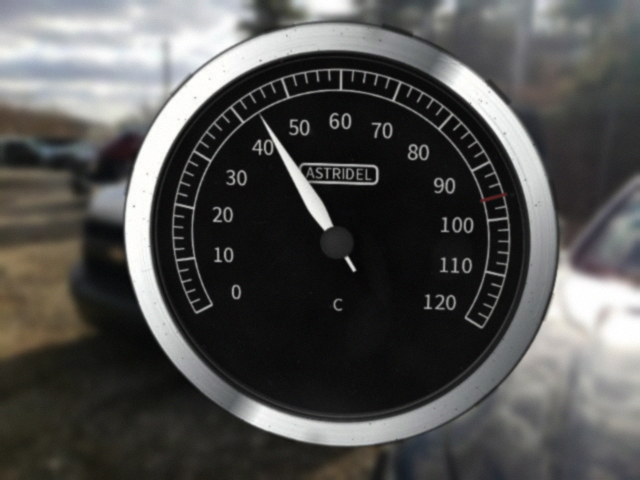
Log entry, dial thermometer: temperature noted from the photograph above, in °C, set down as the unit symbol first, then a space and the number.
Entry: °C 44
